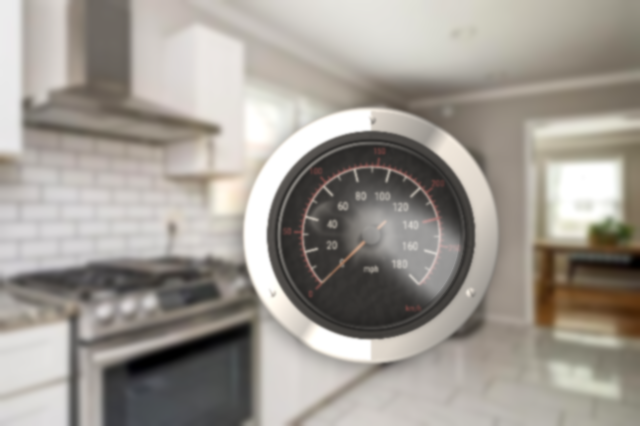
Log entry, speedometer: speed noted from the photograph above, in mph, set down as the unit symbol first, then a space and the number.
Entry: mph 0
